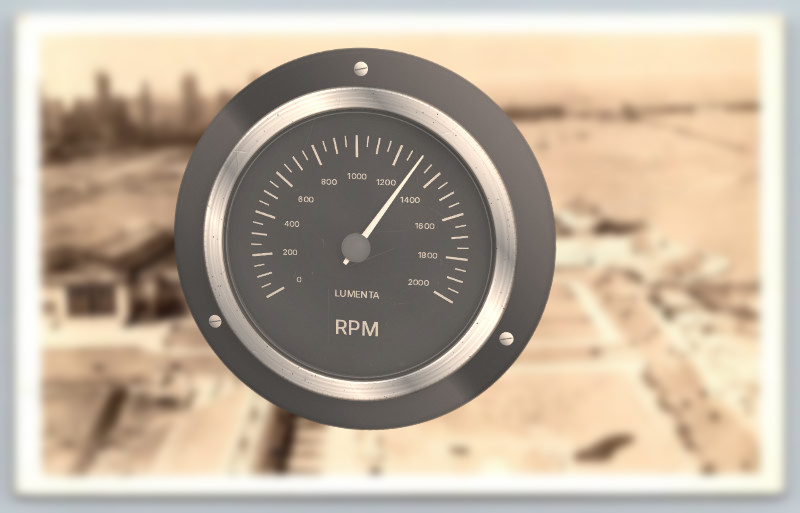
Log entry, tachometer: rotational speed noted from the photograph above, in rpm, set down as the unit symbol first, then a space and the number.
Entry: rpm 1300
